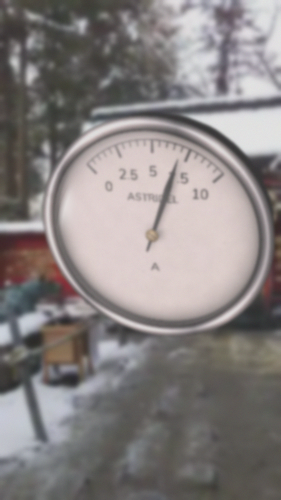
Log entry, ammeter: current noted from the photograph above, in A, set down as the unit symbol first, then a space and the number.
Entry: A 7
